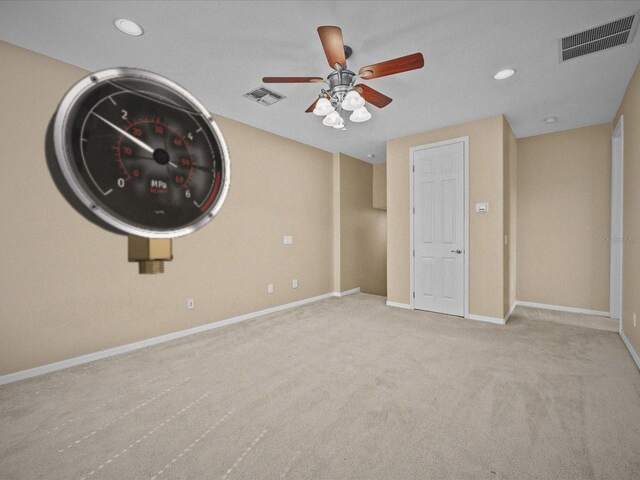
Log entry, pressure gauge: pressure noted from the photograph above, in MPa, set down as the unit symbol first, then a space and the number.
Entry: MPa 1.5
